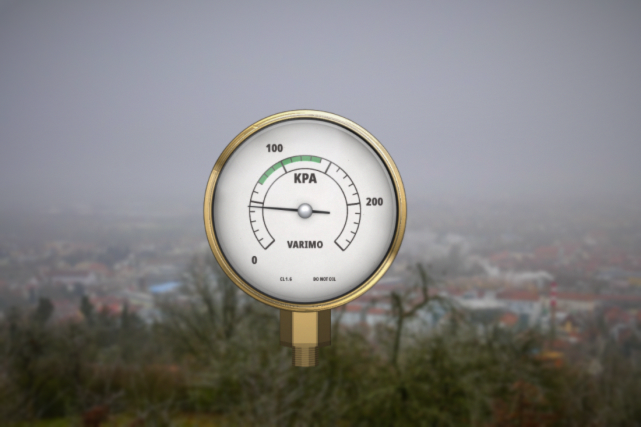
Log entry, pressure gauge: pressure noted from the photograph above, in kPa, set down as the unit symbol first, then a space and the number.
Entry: kPa 45
